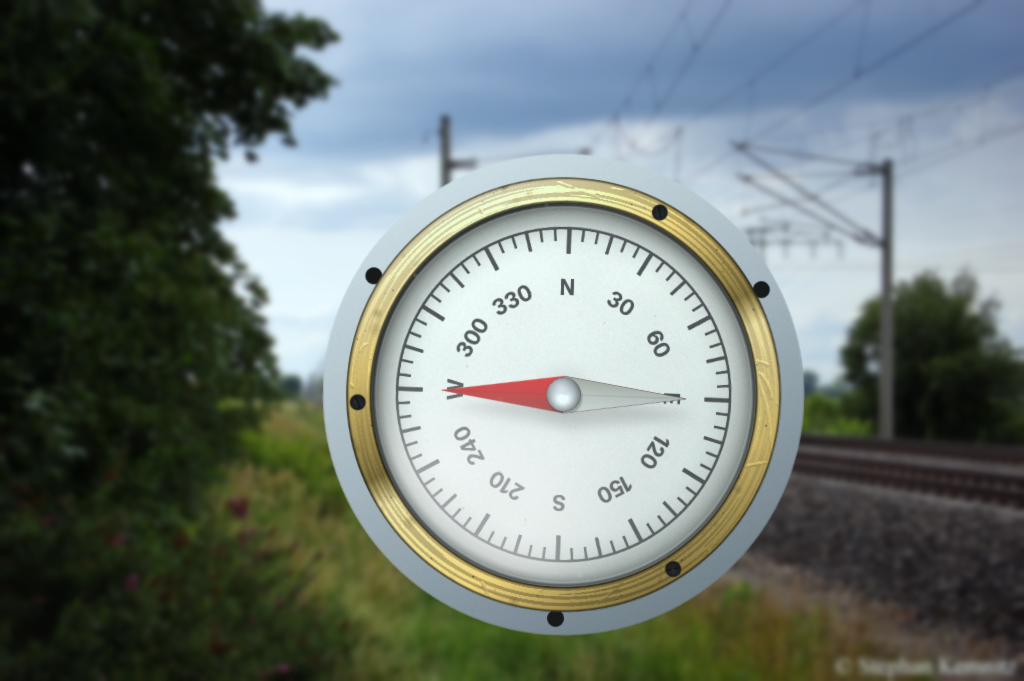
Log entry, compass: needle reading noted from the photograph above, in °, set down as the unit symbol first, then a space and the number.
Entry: ° 270
